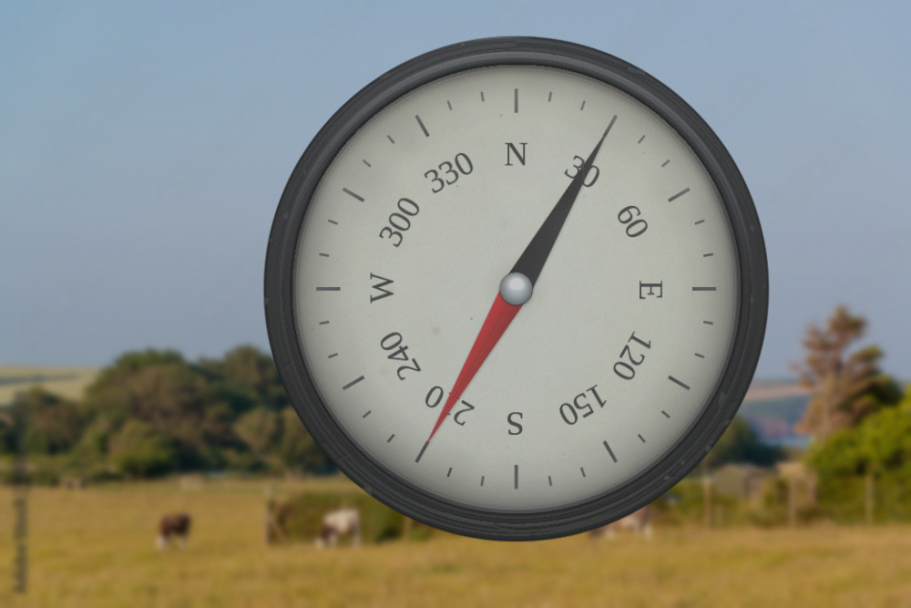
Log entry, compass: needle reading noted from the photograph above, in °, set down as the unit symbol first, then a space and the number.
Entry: ° 210
